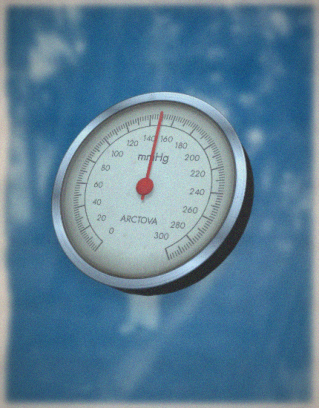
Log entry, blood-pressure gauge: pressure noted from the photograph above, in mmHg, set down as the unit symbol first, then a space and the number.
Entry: mmHg 150
